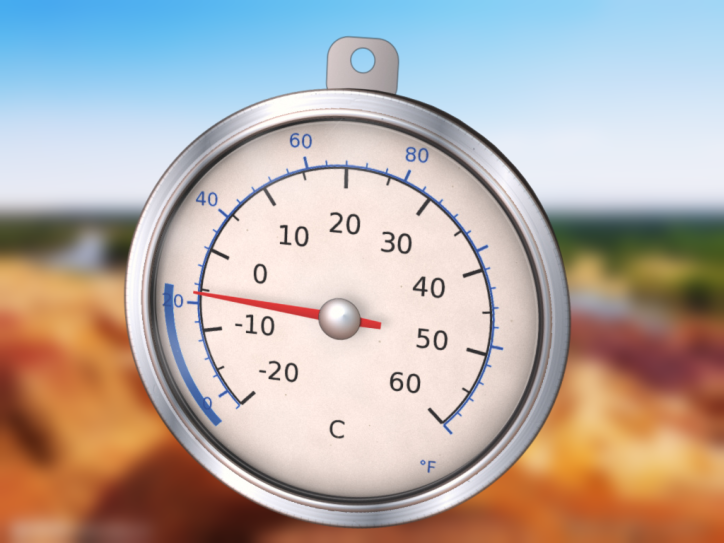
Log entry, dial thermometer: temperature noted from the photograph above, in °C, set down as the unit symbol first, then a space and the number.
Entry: °C -5
